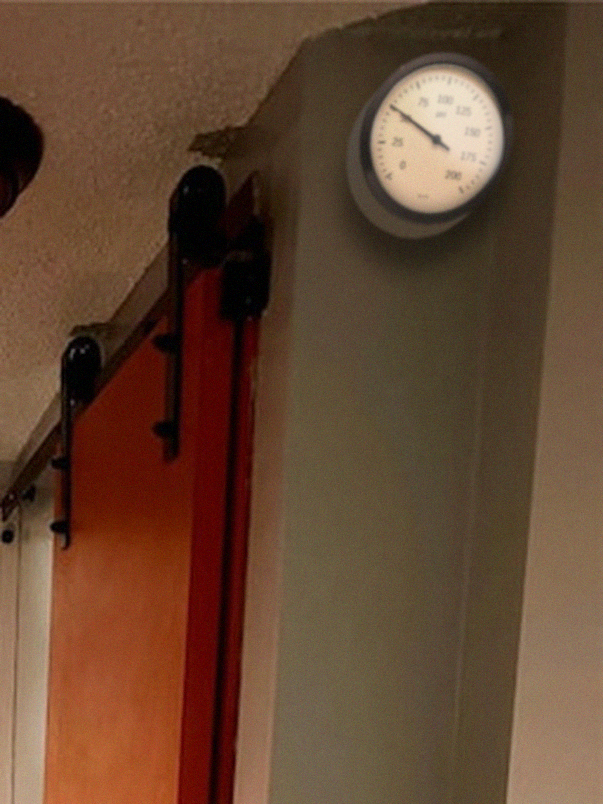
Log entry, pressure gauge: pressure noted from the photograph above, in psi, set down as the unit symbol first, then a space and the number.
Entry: psi 50
